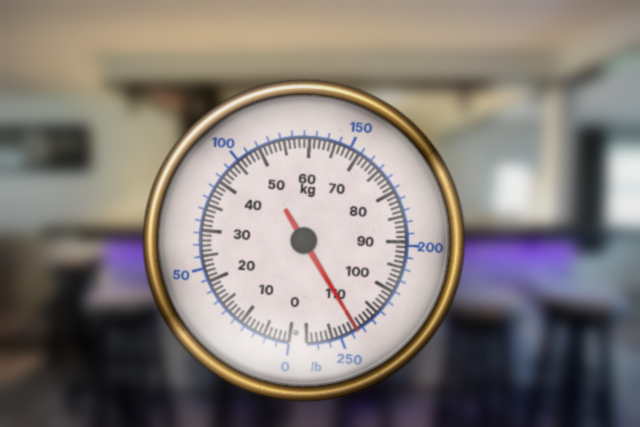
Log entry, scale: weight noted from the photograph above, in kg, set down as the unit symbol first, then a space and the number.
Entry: kg 110
